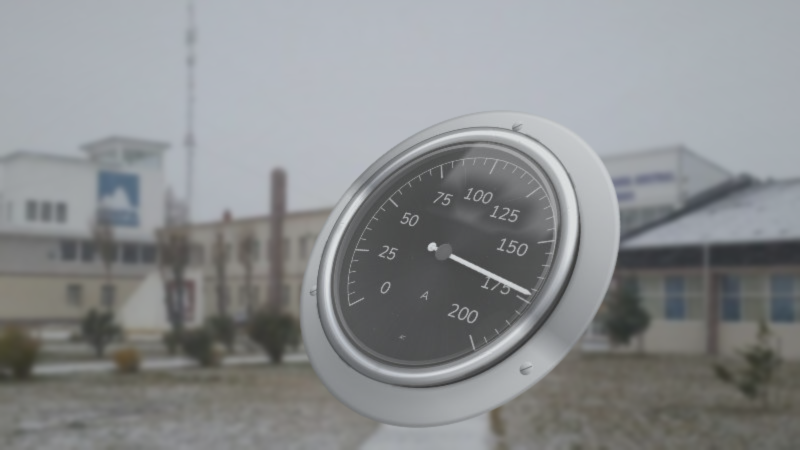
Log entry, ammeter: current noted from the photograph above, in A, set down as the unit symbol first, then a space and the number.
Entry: A 172.5
